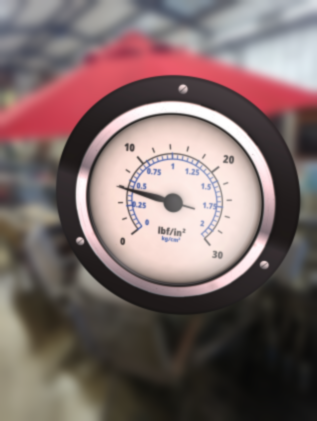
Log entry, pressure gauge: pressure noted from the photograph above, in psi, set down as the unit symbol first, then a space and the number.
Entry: psi 6
